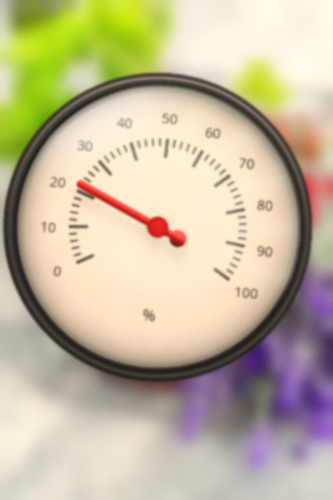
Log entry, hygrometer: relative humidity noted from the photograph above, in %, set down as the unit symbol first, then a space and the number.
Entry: % 22
